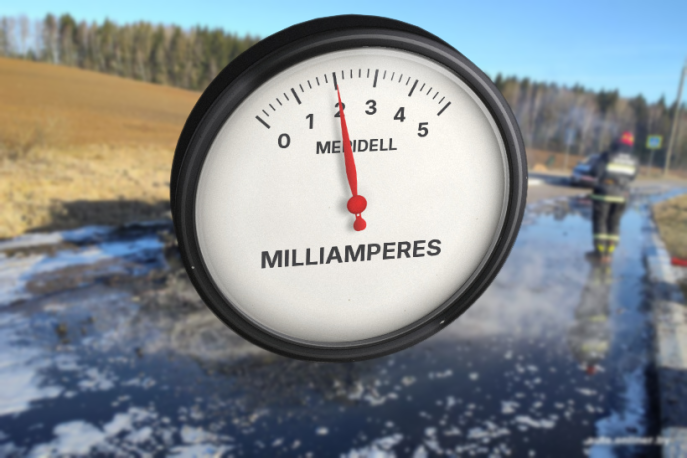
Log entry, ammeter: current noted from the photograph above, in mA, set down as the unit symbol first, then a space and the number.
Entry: mA 2
